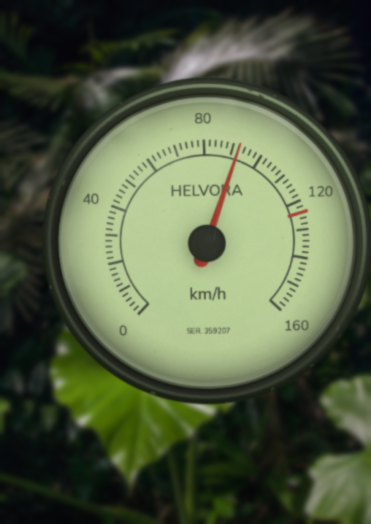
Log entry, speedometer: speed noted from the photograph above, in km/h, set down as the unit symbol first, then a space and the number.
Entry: km/h 92
